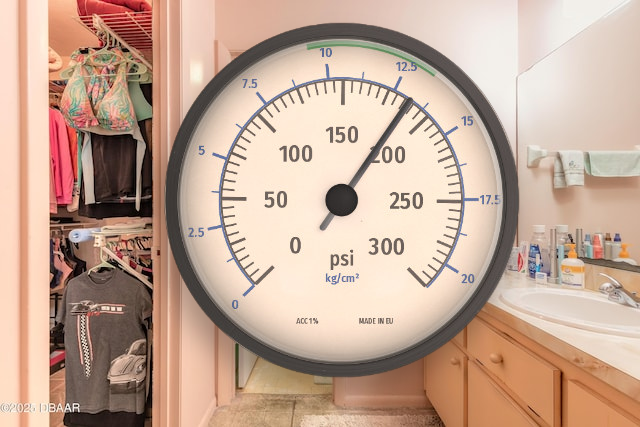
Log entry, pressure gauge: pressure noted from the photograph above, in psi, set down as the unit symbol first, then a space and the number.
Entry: psi 187.5
